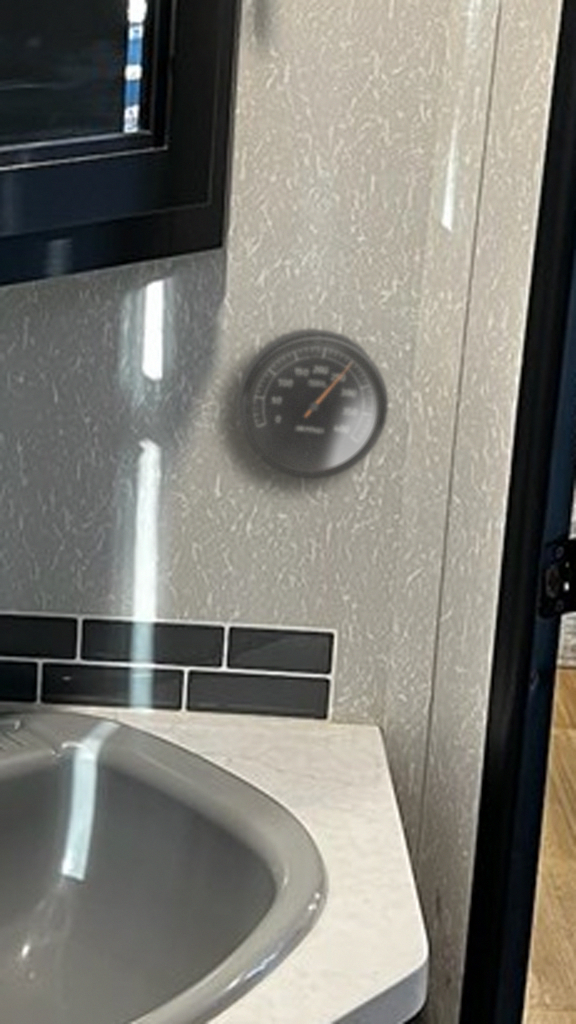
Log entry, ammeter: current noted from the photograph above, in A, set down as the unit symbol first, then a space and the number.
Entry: A 250
